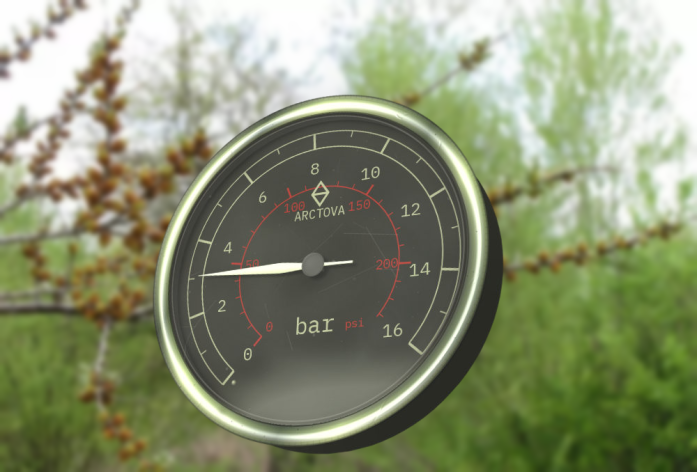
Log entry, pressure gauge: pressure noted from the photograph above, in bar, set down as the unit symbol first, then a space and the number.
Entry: bar 3
